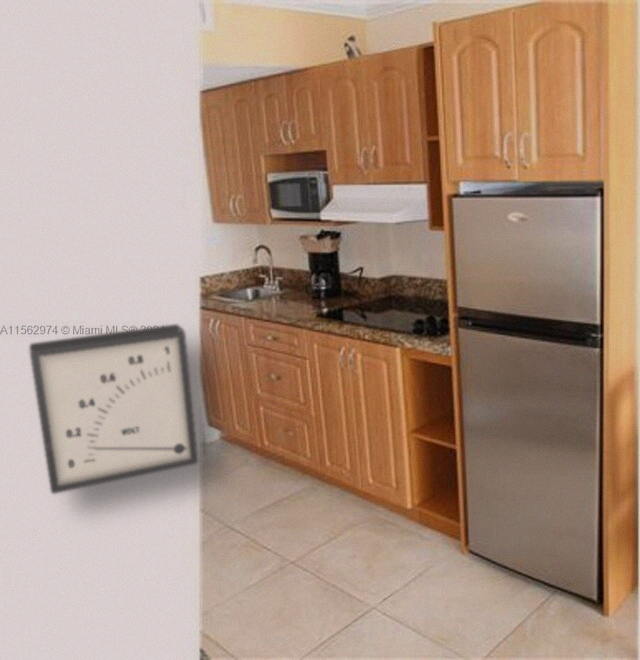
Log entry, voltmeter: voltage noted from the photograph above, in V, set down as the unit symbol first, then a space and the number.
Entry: V 0.1
